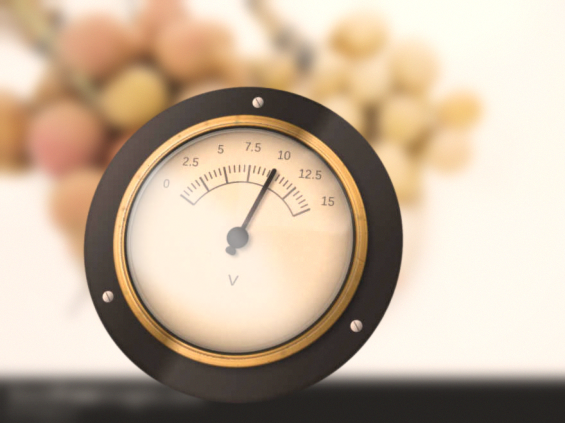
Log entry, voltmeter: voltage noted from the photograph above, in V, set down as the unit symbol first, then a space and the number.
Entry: V 10
